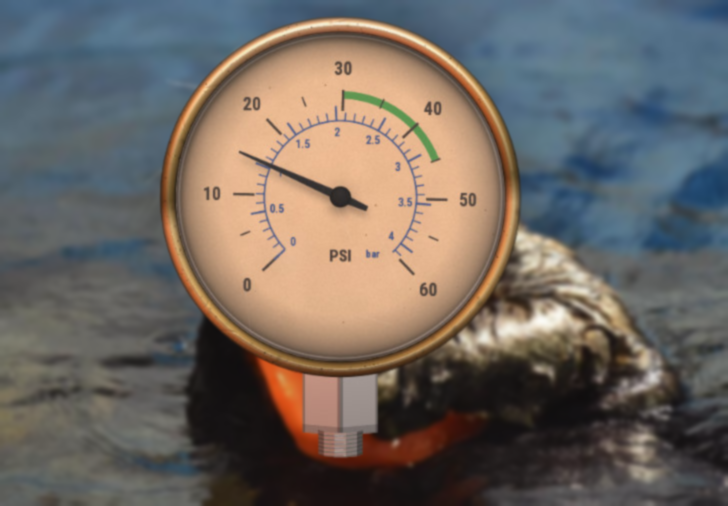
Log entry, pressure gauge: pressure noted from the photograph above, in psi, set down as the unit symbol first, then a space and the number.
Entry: psi 15
